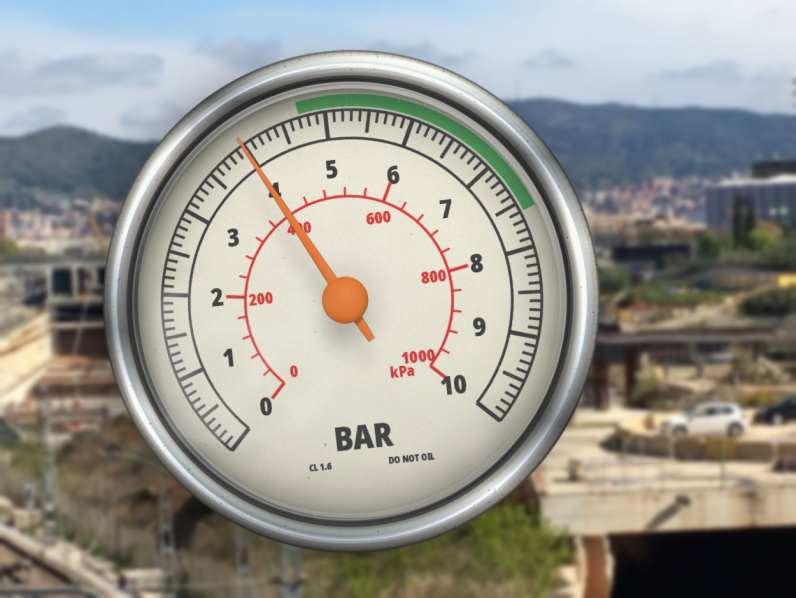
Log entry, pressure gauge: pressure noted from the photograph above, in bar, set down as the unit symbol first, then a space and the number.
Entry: bar 4
